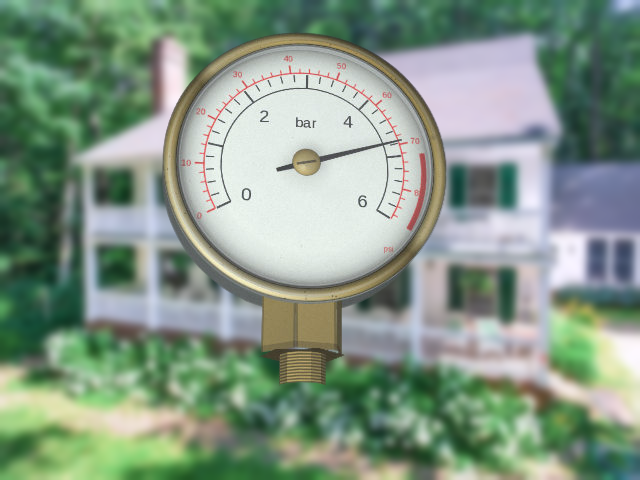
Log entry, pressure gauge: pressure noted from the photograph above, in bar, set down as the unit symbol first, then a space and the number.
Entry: bar 4.8
